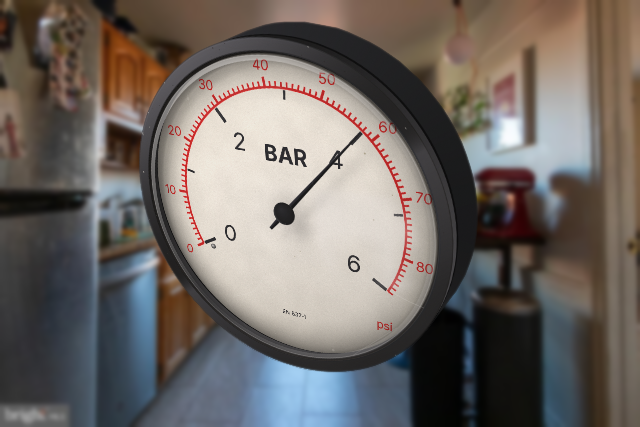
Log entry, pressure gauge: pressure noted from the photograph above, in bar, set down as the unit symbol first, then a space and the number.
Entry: bar 4
